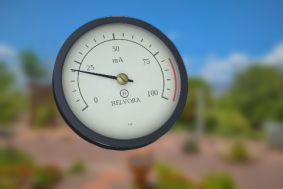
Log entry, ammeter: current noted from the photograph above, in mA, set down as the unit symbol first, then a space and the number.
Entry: mA 20
